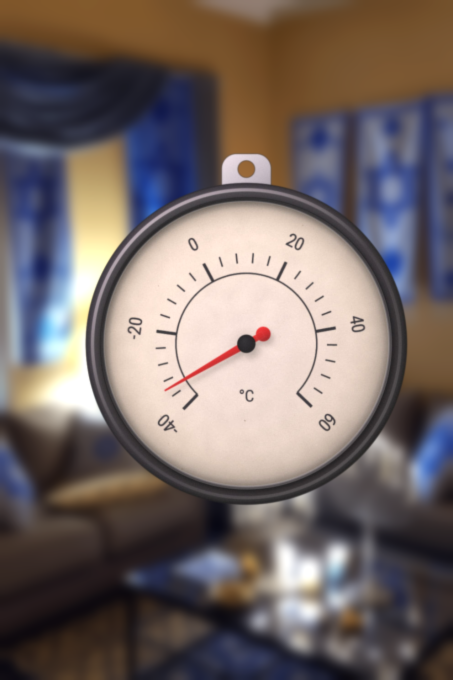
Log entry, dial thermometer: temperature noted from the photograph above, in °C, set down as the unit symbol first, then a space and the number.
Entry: °C -34
